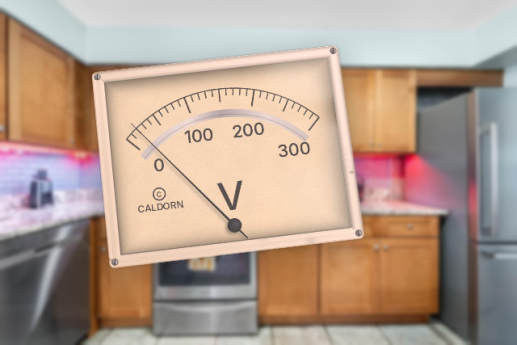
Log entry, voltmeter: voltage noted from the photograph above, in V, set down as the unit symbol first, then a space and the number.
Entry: V 20
